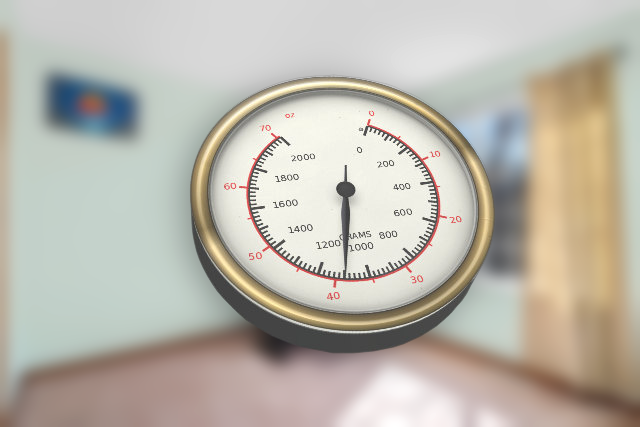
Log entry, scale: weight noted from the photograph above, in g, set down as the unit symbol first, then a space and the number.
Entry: g 1100
